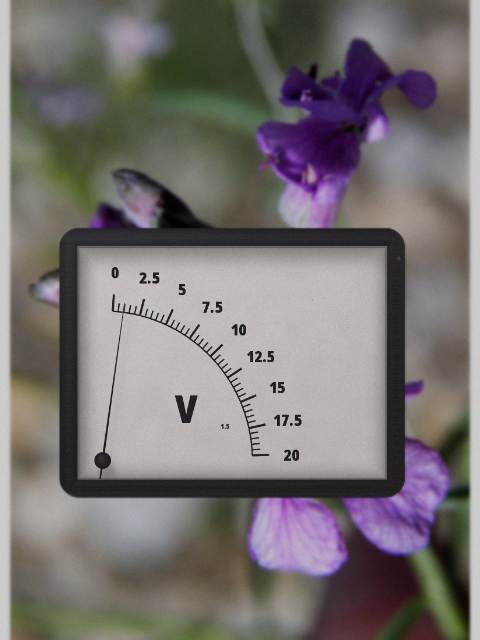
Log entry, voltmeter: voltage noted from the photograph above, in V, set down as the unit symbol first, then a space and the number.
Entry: V 1
